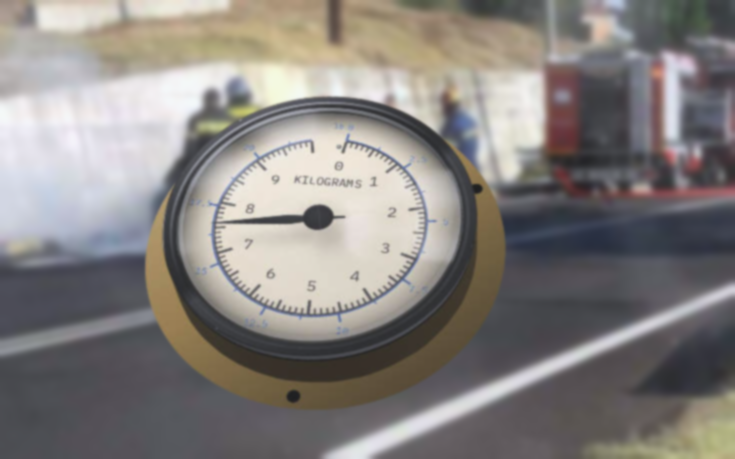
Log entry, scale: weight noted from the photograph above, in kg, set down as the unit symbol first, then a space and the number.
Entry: kg 7.5
